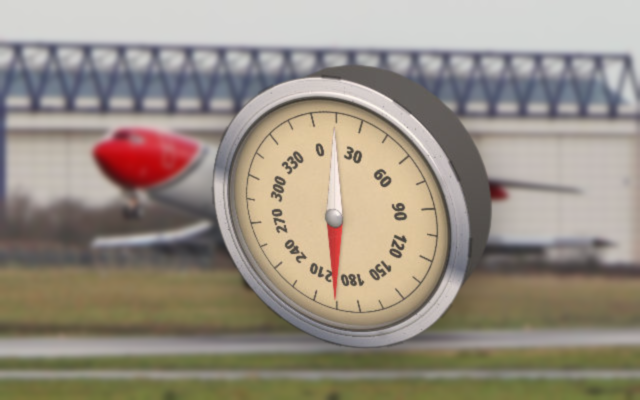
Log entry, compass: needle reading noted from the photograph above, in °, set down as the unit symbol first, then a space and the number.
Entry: ° 195
